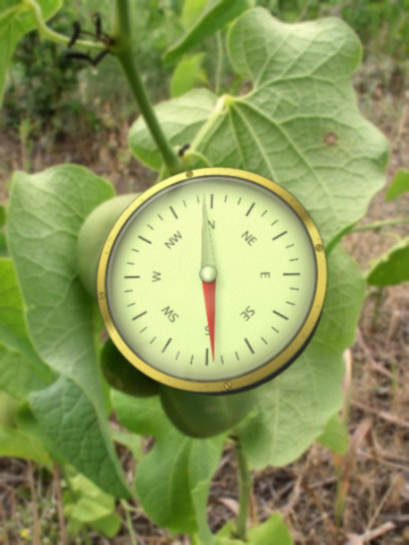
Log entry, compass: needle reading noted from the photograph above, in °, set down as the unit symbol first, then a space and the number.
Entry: ° 175
